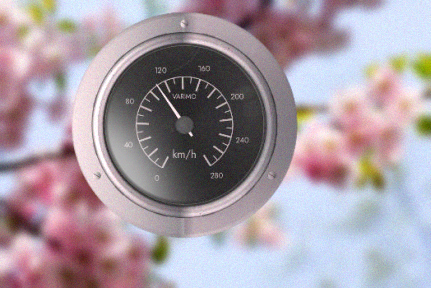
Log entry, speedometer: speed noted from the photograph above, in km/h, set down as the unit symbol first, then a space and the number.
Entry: km/h 110
